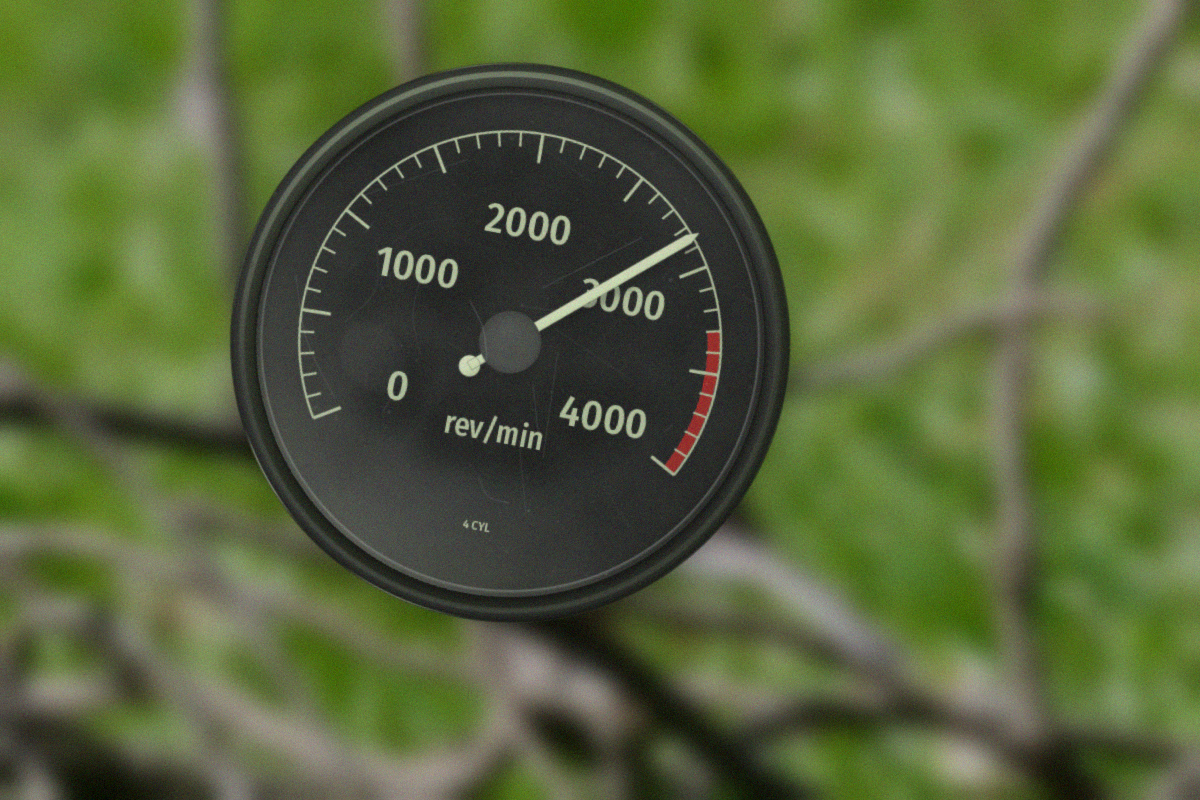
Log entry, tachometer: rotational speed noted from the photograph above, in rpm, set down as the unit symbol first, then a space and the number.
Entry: rpm 2850
